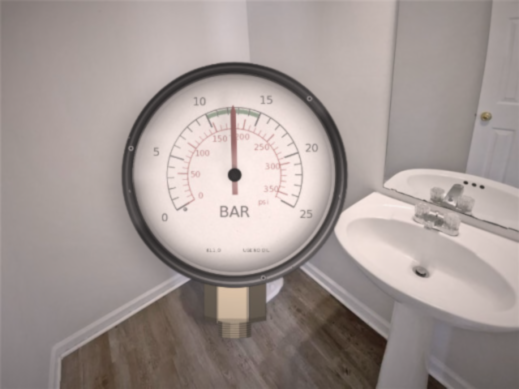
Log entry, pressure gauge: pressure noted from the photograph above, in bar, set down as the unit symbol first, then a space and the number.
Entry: bar 12.5
